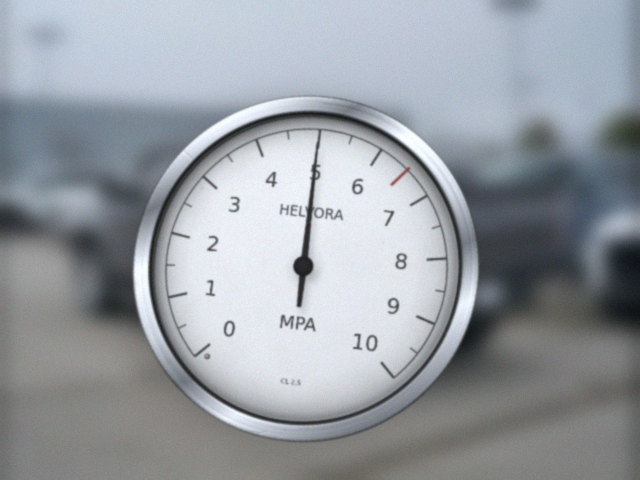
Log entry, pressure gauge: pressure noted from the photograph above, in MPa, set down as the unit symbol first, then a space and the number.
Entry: MPa 5
